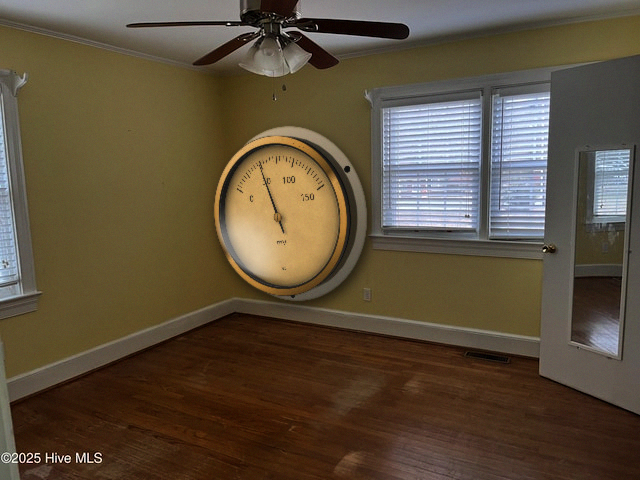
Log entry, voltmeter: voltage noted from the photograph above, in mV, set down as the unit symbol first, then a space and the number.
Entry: mV 50
